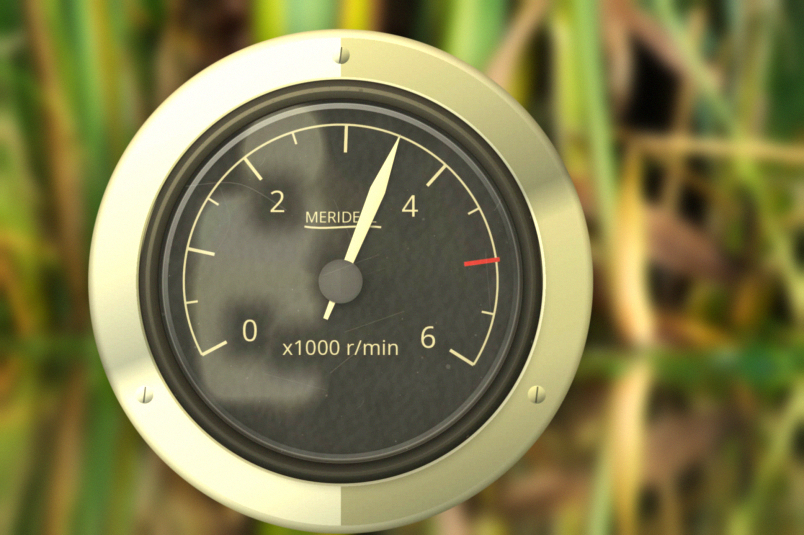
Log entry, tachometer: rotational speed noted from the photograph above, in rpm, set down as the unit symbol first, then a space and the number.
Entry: rpm 3500
